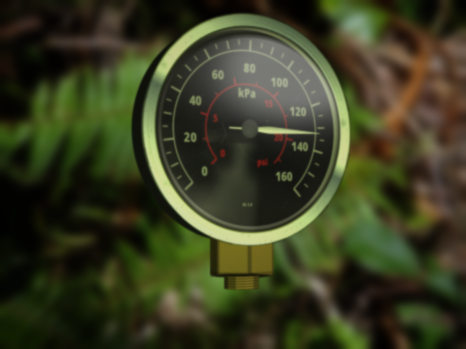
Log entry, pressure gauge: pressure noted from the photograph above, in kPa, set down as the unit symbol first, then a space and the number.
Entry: kPa 132.5
